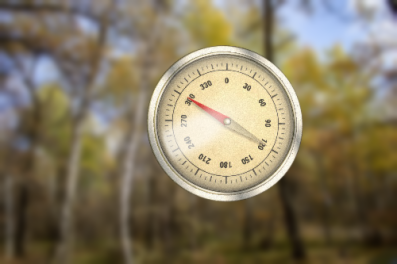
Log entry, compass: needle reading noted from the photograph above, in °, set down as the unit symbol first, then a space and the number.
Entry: ° 300
